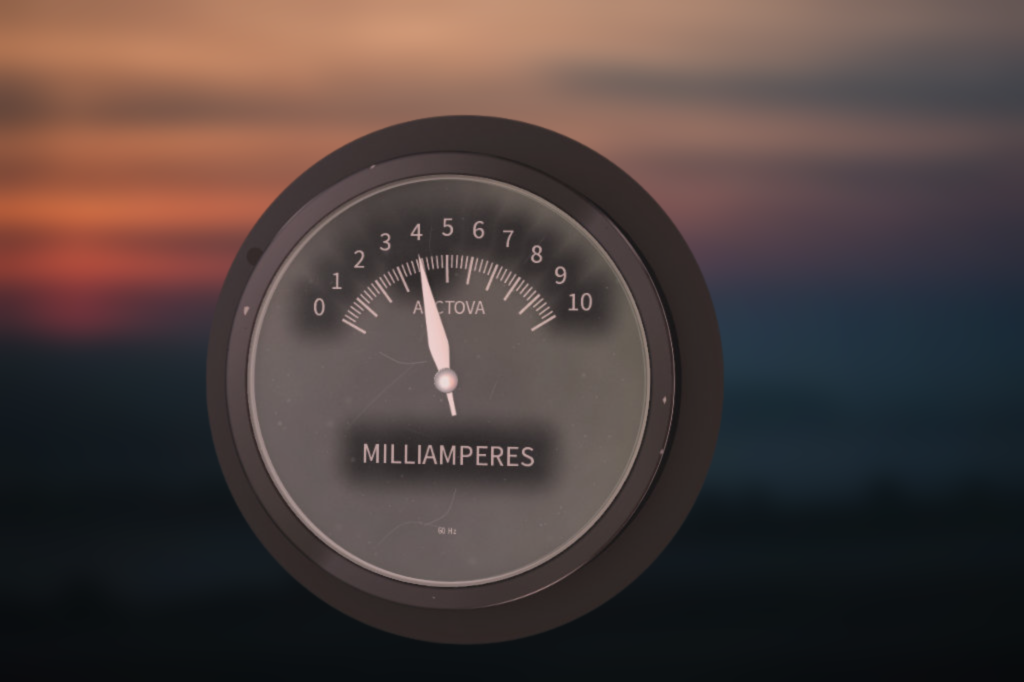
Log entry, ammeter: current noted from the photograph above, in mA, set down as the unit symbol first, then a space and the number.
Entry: mA 4
